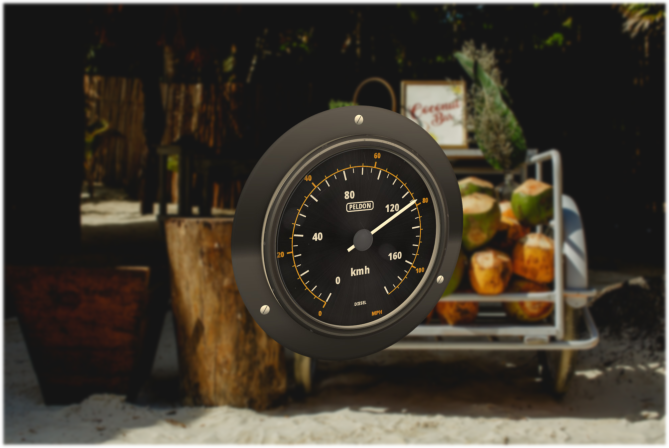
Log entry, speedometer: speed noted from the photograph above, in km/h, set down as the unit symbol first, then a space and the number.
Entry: km/h 125
